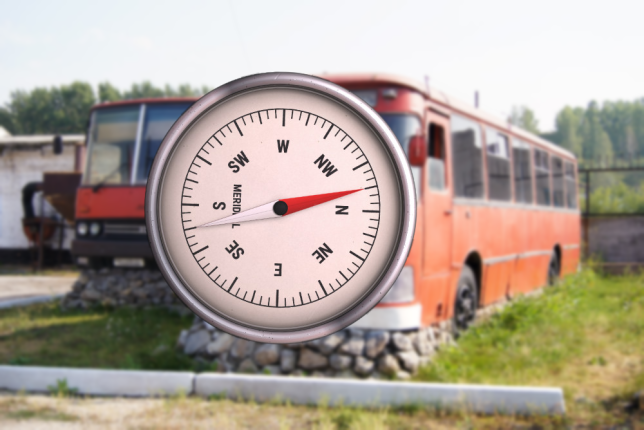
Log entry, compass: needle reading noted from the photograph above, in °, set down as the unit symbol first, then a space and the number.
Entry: ° 345
